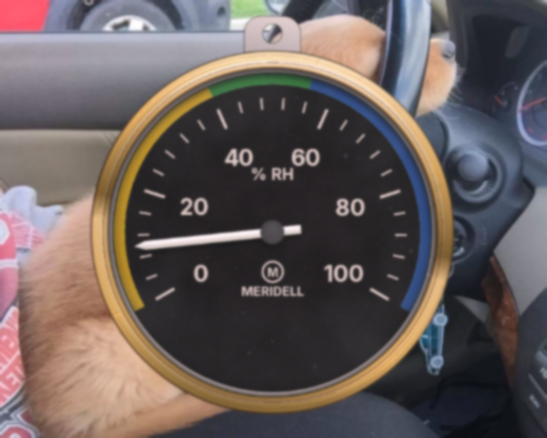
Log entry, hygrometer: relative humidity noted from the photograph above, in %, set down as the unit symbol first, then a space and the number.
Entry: % 10
